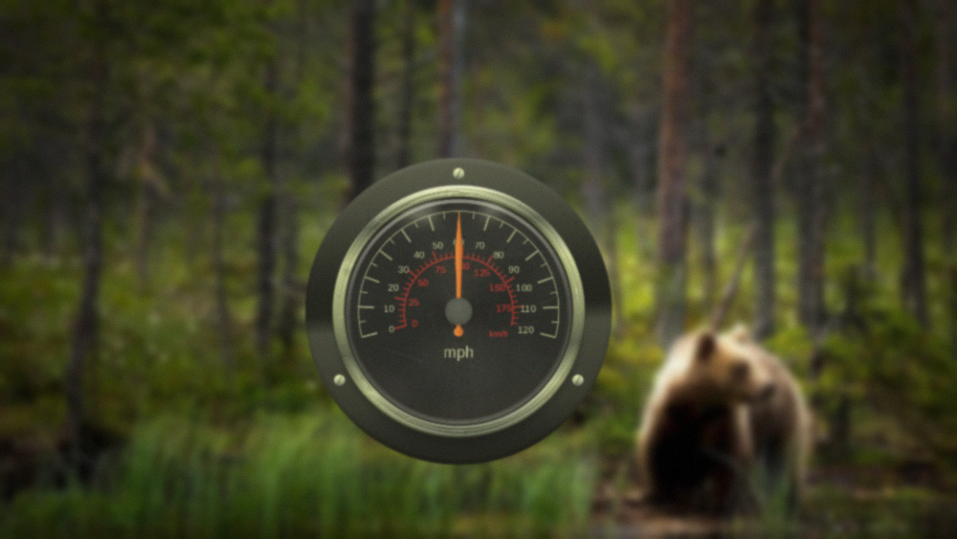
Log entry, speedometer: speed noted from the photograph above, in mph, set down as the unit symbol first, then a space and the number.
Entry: mph 60
